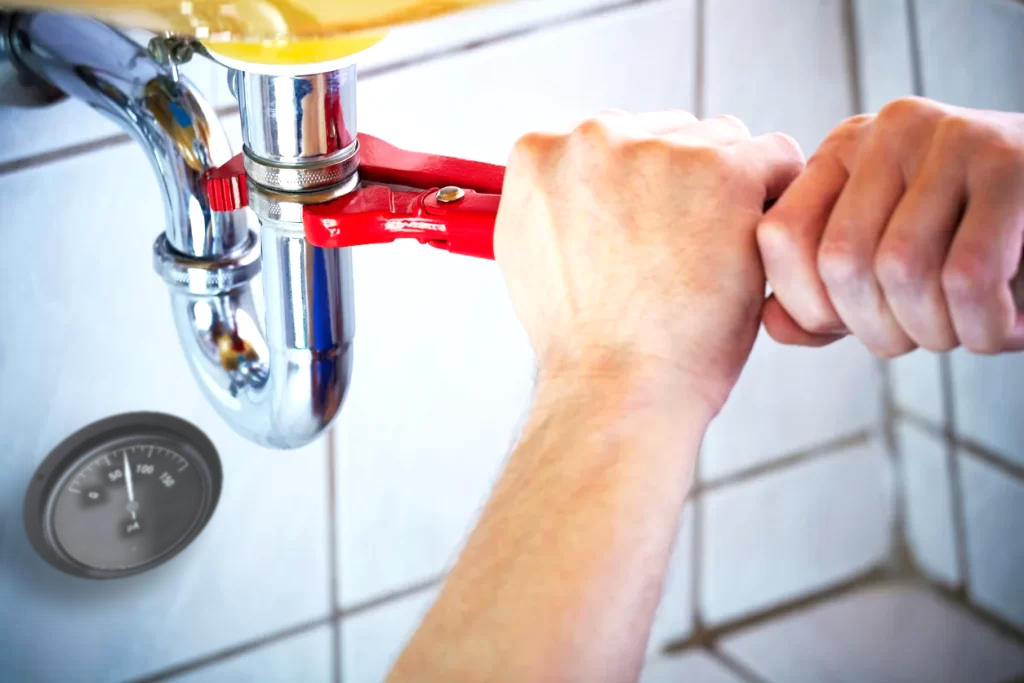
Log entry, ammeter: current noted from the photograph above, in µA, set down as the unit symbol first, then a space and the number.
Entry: µA 70
